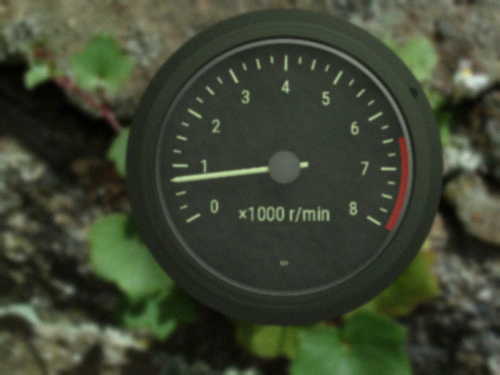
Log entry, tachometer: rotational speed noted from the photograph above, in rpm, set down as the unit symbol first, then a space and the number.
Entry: rpm 750
